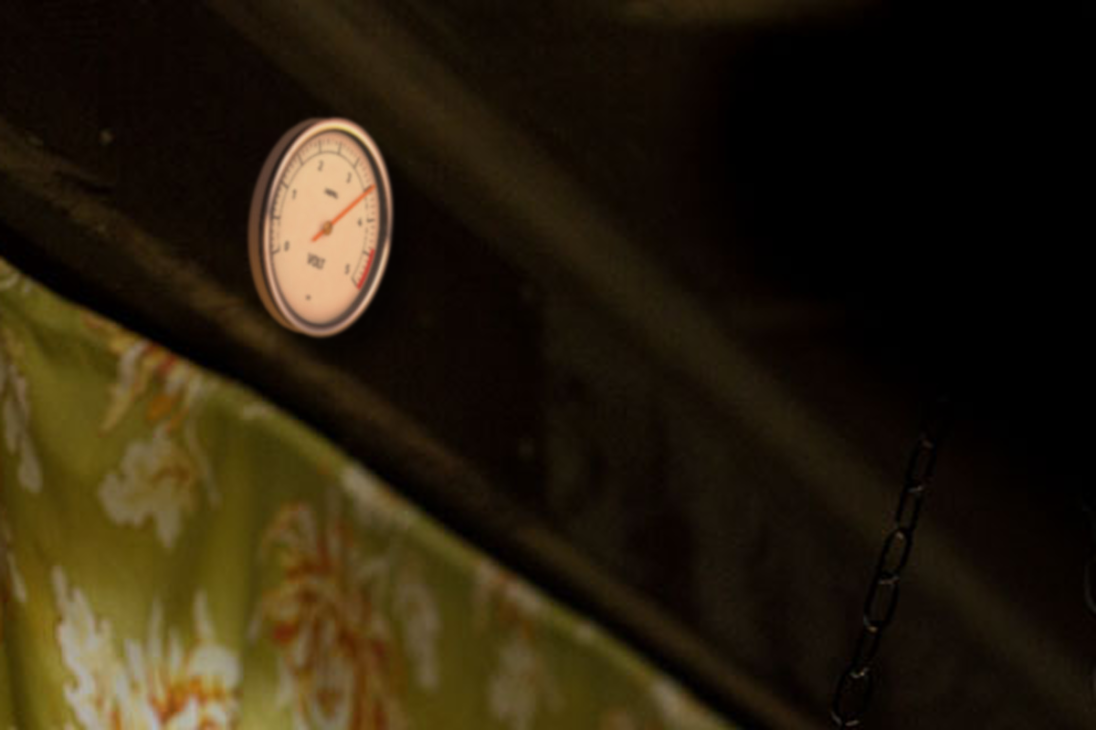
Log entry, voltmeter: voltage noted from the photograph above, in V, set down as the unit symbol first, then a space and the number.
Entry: V 3.5
